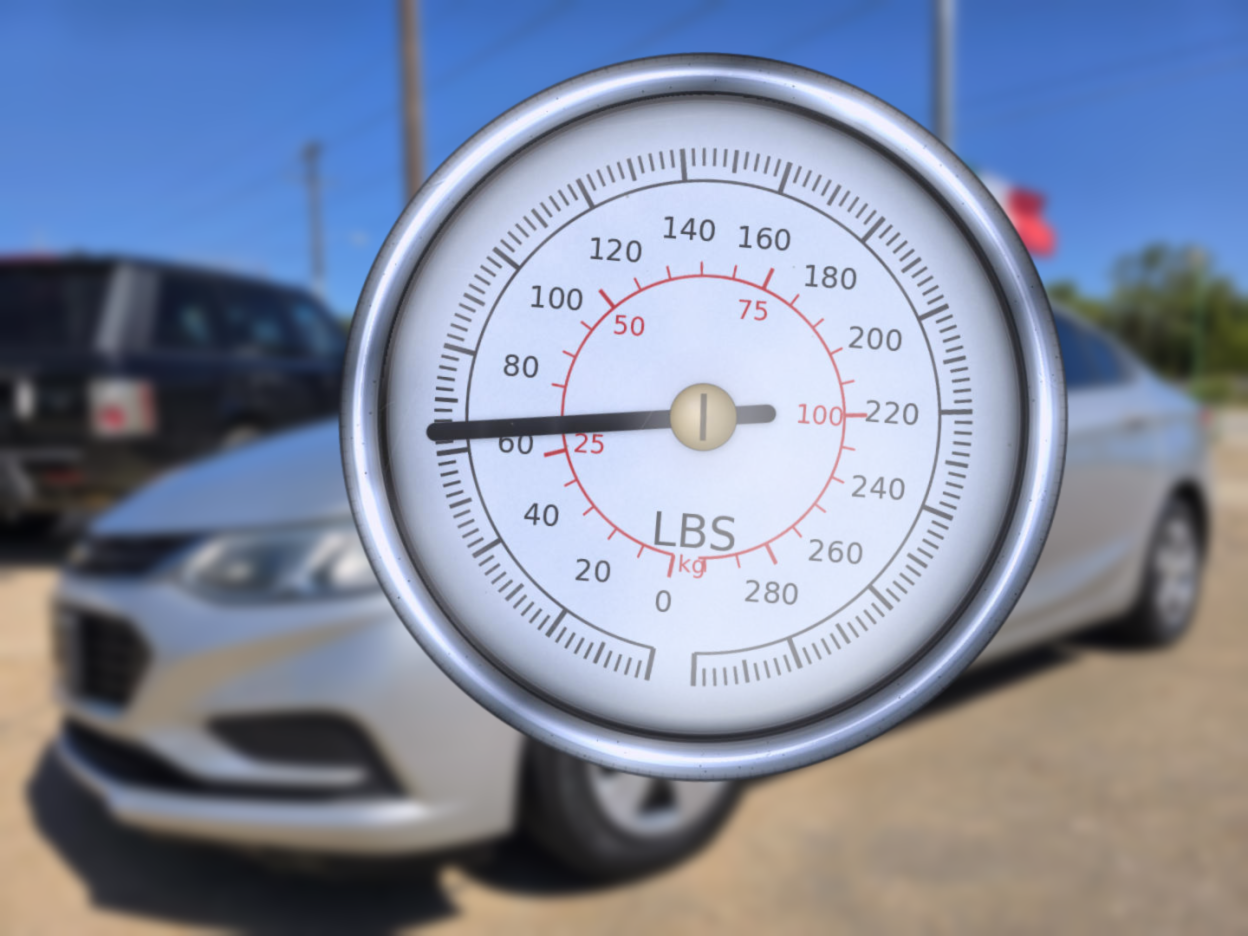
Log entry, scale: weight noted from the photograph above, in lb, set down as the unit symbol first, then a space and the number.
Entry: lb 64
